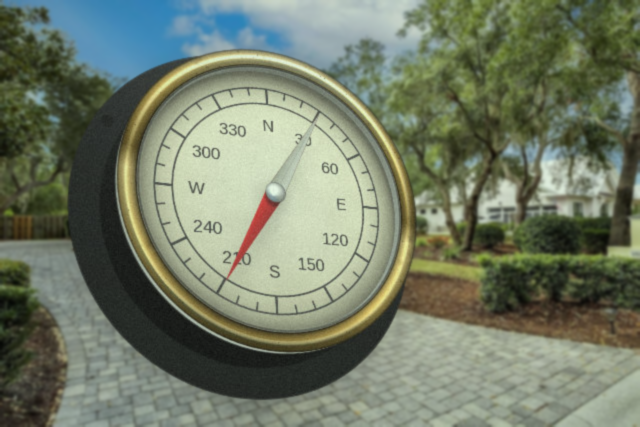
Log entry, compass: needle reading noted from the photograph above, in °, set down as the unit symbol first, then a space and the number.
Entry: ° 210
